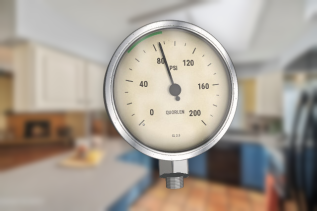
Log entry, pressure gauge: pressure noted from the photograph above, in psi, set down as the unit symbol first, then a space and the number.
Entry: psi 85
